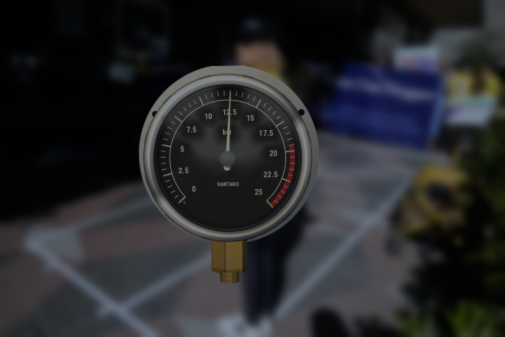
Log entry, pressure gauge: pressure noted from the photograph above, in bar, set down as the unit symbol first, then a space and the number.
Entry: bar 12.5
